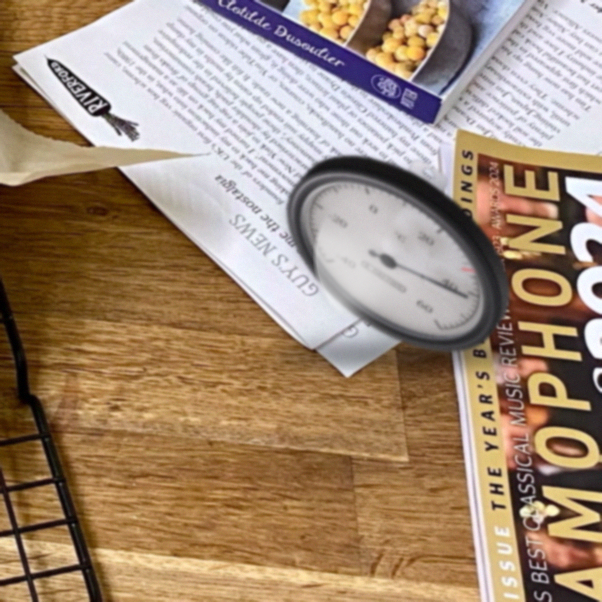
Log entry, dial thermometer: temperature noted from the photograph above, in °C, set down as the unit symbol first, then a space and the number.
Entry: °C 40
